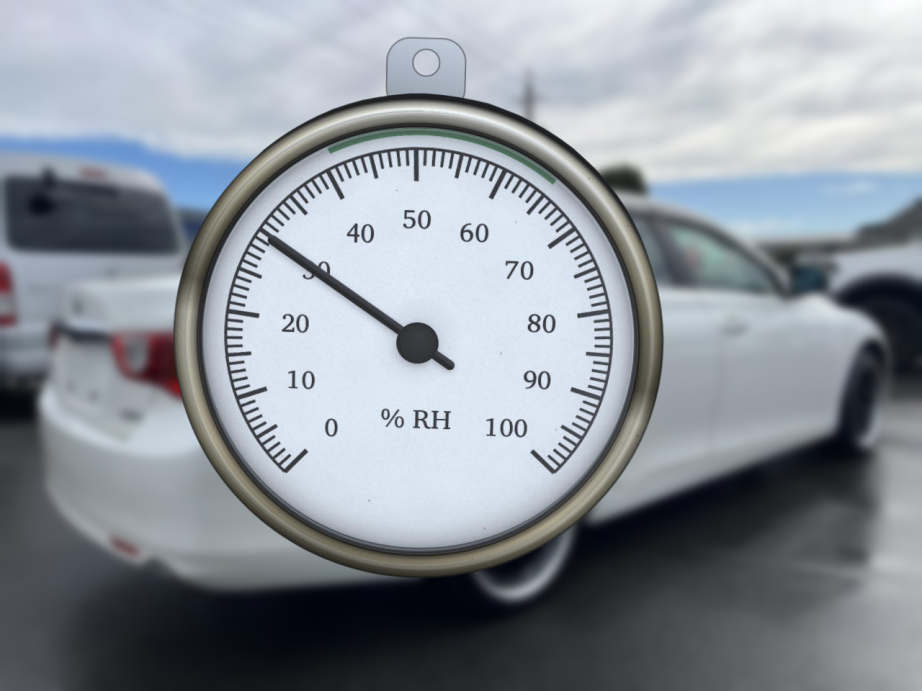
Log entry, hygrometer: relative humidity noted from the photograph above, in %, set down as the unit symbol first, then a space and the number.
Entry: % 30
